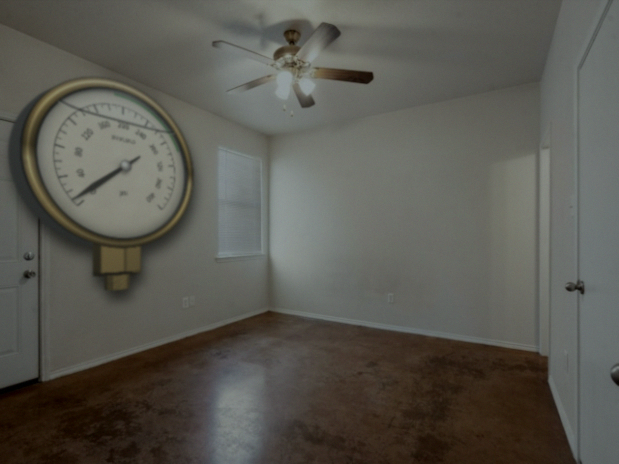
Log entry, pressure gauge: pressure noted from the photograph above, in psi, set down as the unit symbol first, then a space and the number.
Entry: psi 10
